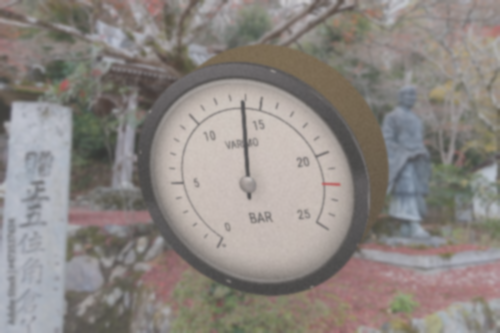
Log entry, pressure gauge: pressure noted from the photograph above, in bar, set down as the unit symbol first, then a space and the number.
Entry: bar 14
